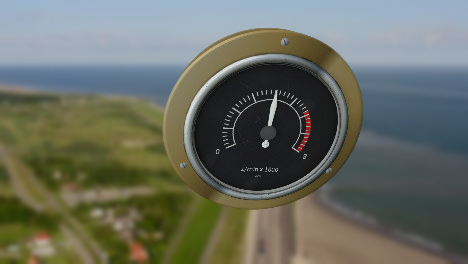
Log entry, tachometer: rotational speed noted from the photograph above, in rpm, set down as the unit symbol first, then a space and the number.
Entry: rpm 4000
